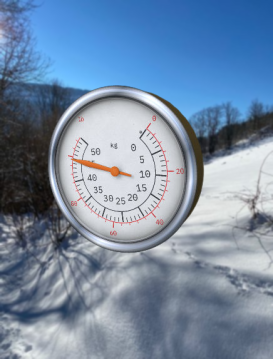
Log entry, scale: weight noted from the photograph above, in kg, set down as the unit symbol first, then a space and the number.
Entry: kg 45
